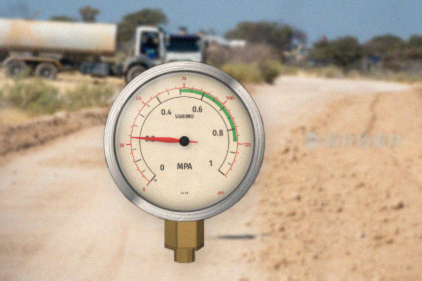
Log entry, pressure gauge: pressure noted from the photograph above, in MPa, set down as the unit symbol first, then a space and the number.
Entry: MPa 0.2
